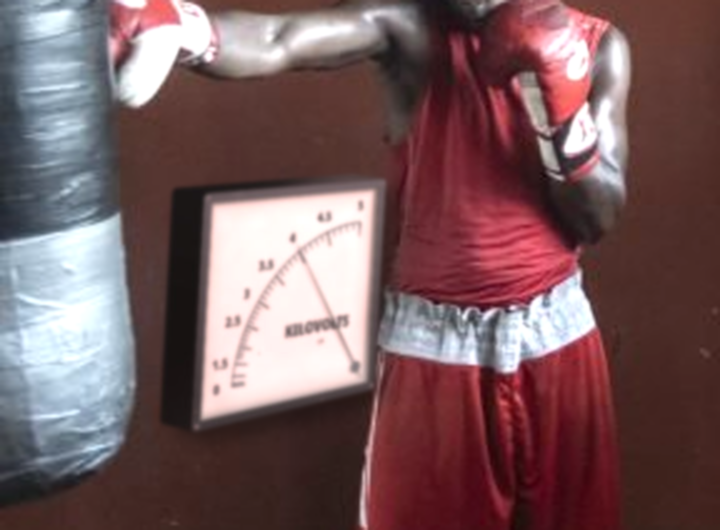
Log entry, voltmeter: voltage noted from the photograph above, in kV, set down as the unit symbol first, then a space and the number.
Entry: kV 4
